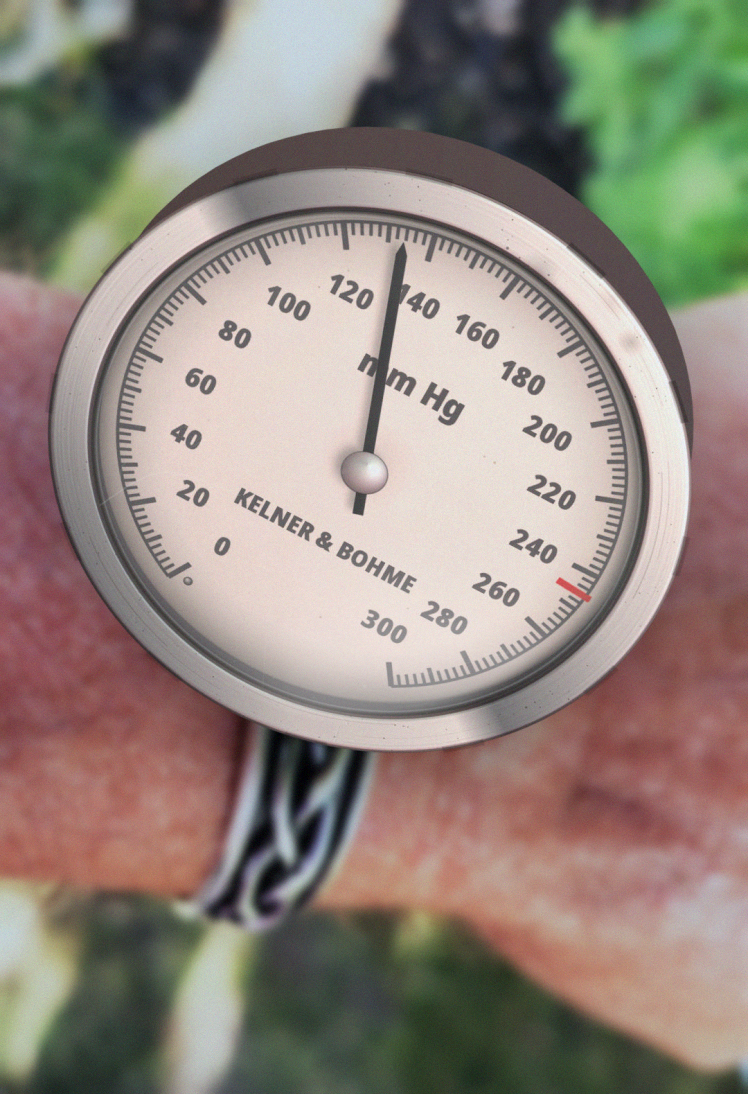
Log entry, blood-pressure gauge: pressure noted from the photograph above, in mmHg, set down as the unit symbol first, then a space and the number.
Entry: mmHg 134
